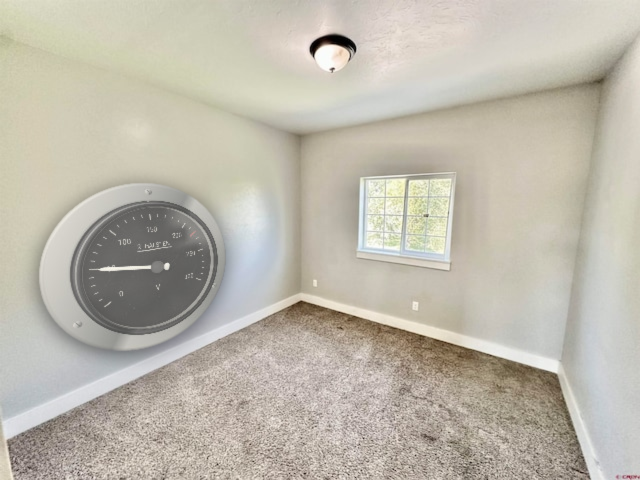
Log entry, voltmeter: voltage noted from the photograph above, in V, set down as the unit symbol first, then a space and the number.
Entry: V 50
